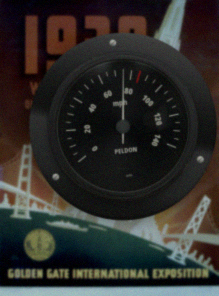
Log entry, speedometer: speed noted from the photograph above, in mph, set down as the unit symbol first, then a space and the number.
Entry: mph 75
